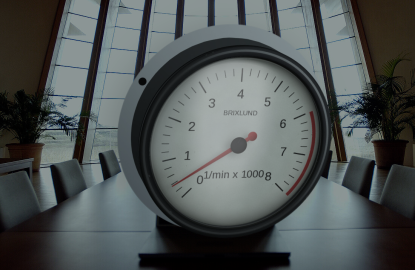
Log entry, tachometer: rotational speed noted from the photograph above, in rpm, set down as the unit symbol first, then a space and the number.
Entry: rpm 400
